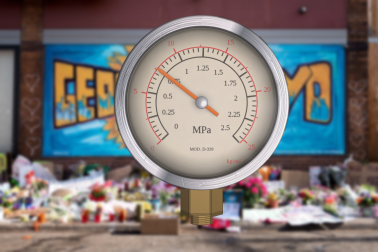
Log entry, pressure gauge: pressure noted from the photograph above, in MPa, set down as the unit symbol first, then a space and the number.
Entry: MPa 0.75
